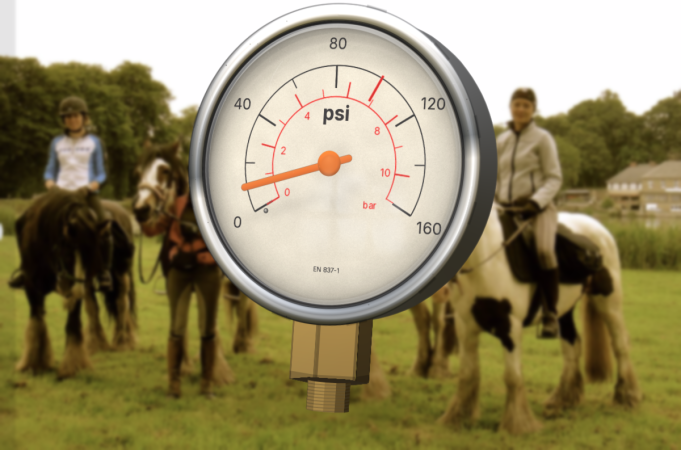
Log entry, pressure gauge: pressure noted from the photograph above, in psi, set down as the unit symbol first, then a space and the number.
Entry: psi 10
